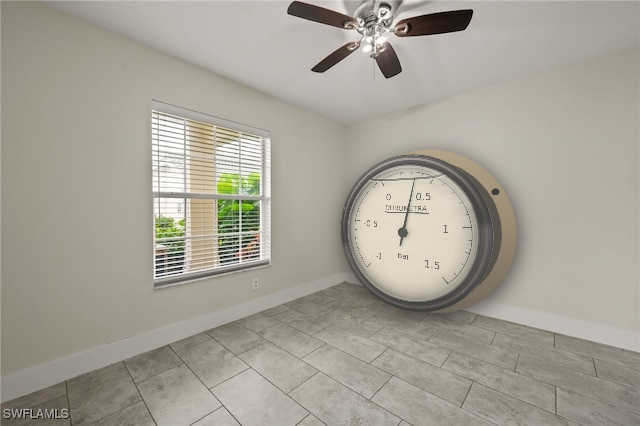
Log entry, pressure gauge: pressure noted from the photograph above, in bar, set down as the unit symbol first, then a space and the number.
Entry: bar 0.35
